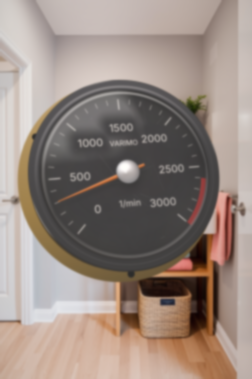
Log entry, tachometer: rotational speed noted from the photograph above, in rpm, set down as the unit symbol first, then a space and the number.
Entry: rpm 300
